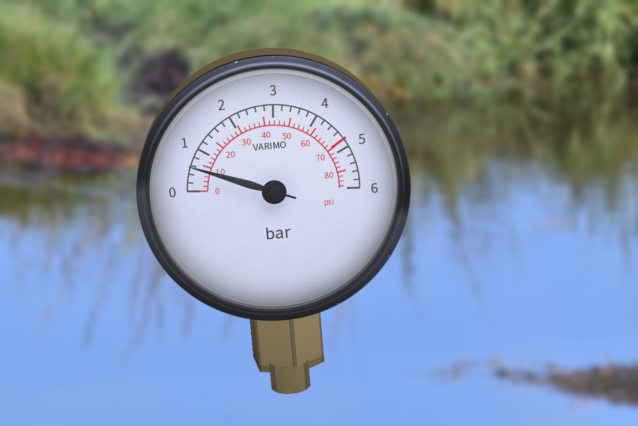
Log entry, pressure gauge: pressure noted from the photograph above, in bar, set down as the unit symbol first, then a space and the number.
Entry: bar 0.6
